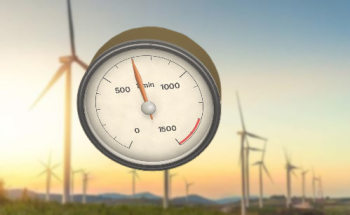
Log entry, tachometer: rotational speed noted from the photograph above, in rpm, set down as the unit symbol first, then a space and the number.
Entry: rpm 700
